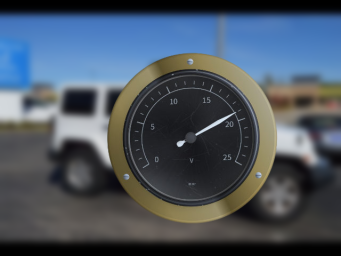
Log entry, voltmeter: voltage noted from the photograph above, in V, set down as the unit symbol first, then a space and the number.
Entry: V 19
